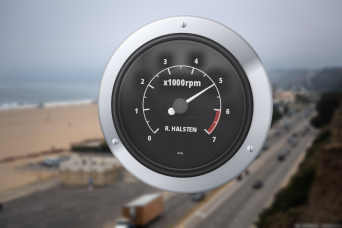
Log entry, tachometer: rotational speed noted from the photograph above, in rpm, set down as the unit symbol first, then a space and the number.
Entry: rpm 5000
